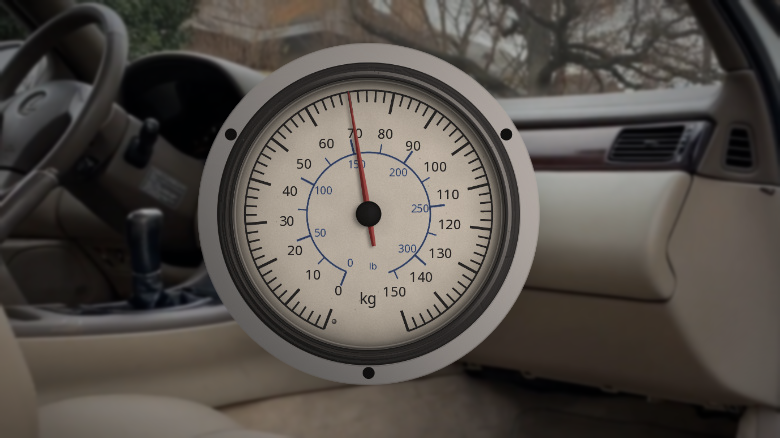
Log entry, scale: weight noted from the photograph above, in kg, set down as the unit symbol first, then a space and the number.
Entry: kg 70
